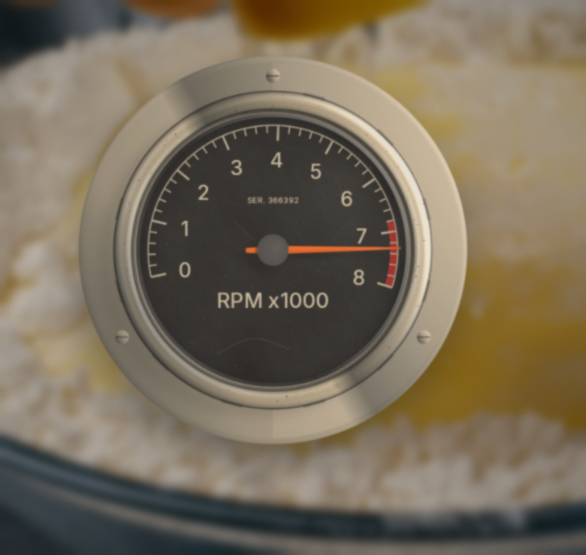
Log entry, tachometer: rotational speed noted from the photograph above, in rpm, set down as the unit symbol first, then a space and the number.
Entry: rpm 7300
